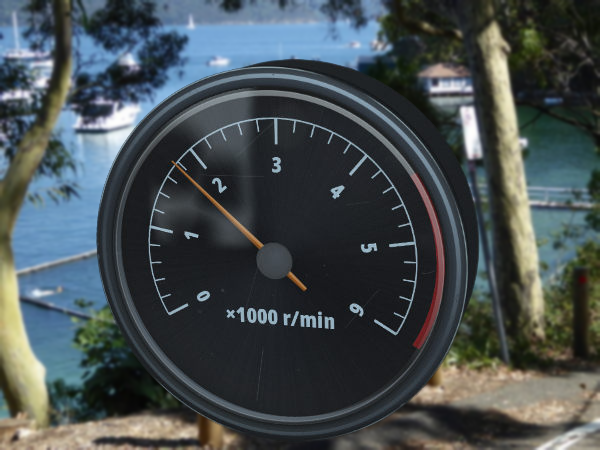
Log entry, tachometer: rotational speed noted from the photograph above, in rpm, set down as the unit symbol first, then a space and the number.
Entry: rpm 1800
